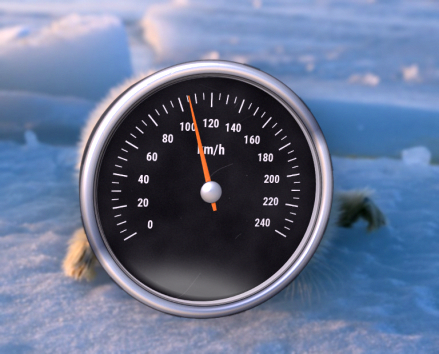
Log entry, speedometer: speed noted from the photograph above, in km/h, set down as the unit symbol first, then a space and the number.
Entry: km/h 105
